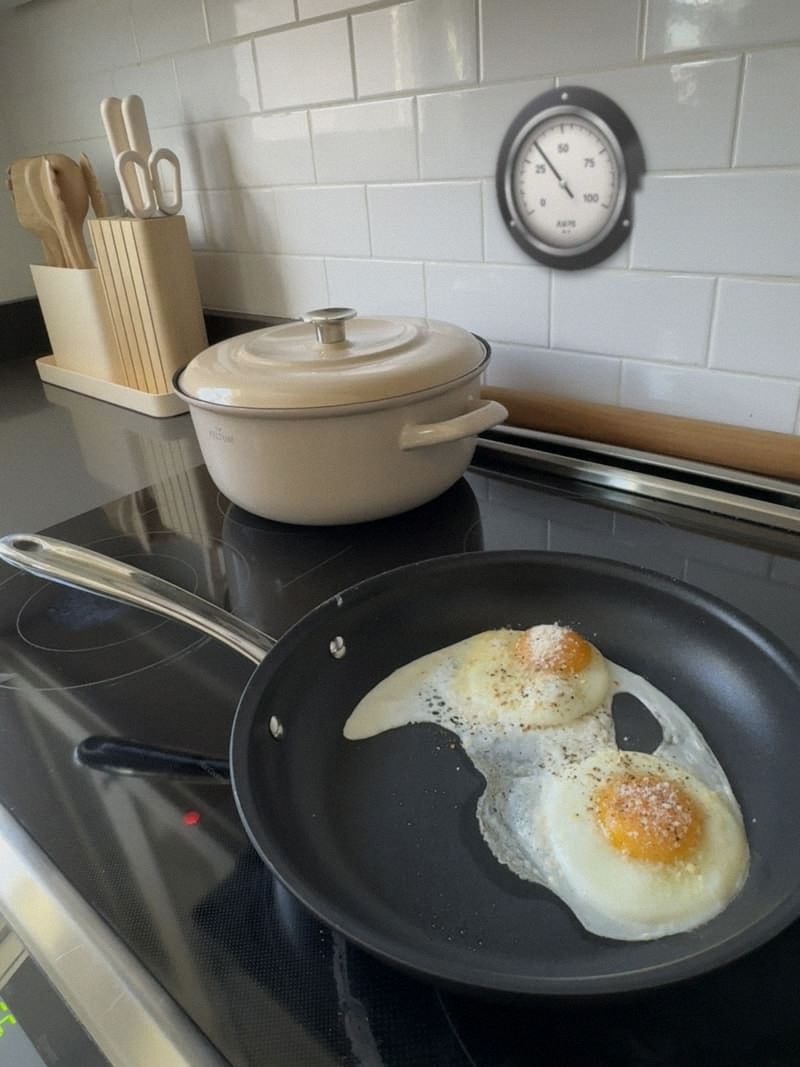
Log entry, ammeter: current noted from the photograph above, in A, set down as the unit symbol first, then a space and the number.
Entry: A 35
